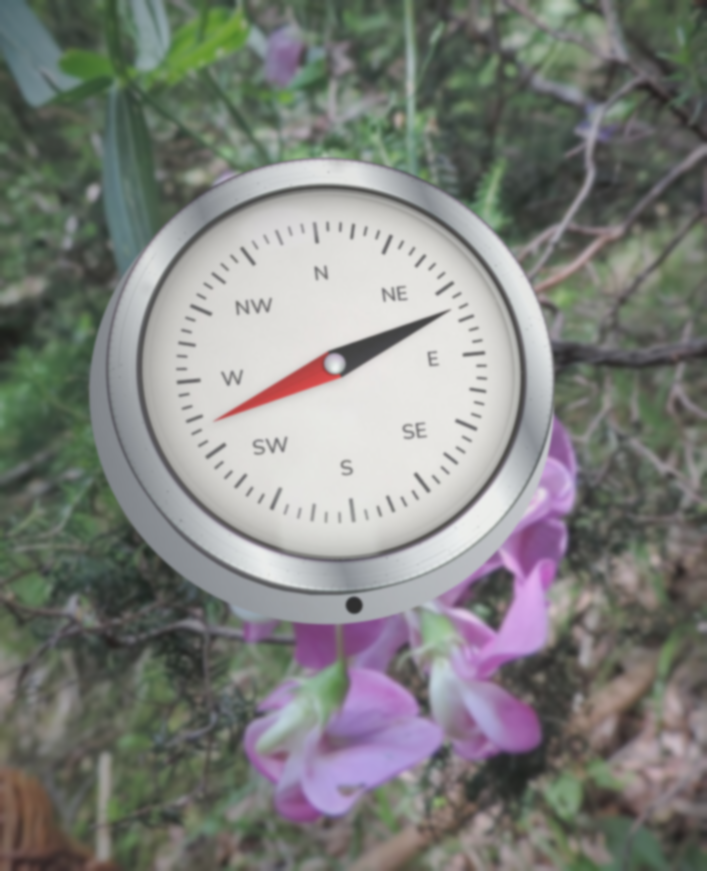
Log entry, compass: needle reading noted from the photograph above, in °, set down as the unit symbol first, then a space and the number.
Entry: ° 250
